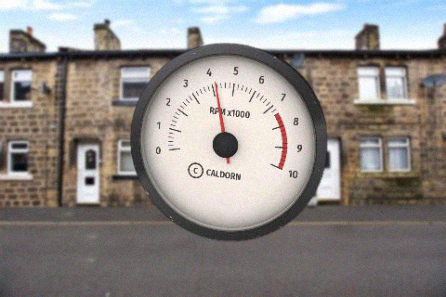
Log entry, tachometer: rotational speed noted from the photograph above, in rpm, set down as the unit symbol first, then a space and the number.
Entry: rpm 4200
